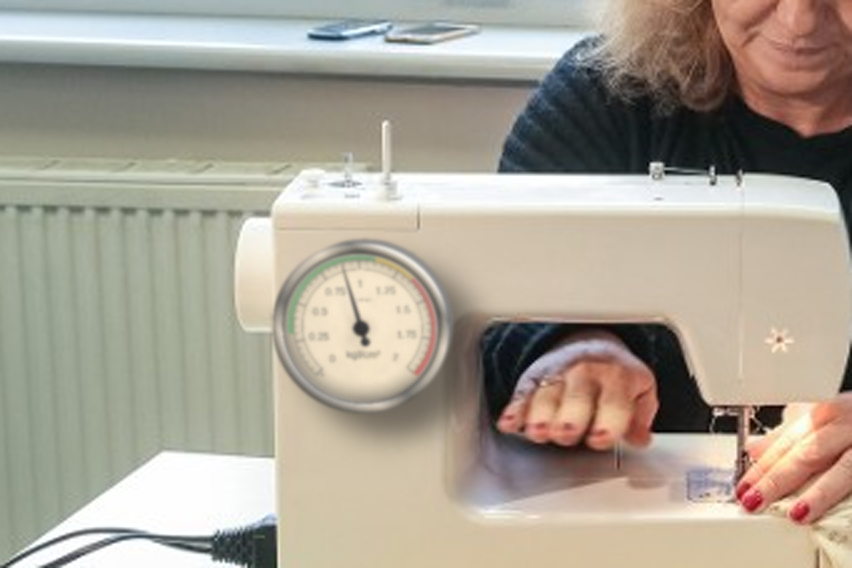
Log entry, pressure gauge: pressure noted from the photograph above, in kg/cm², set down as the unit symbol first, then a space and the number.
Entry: kg/cm² 0.9
